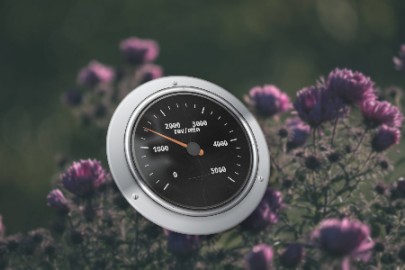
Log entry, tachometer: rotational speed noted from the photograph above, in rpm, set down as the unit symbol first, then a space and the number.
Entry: rpm 1400
